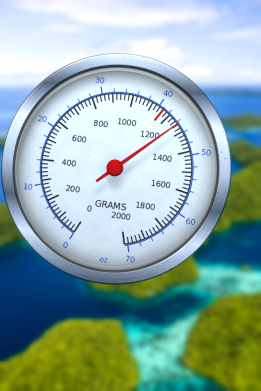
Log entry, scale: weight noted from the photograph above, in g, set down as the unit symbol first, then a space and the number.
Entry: g 1260
